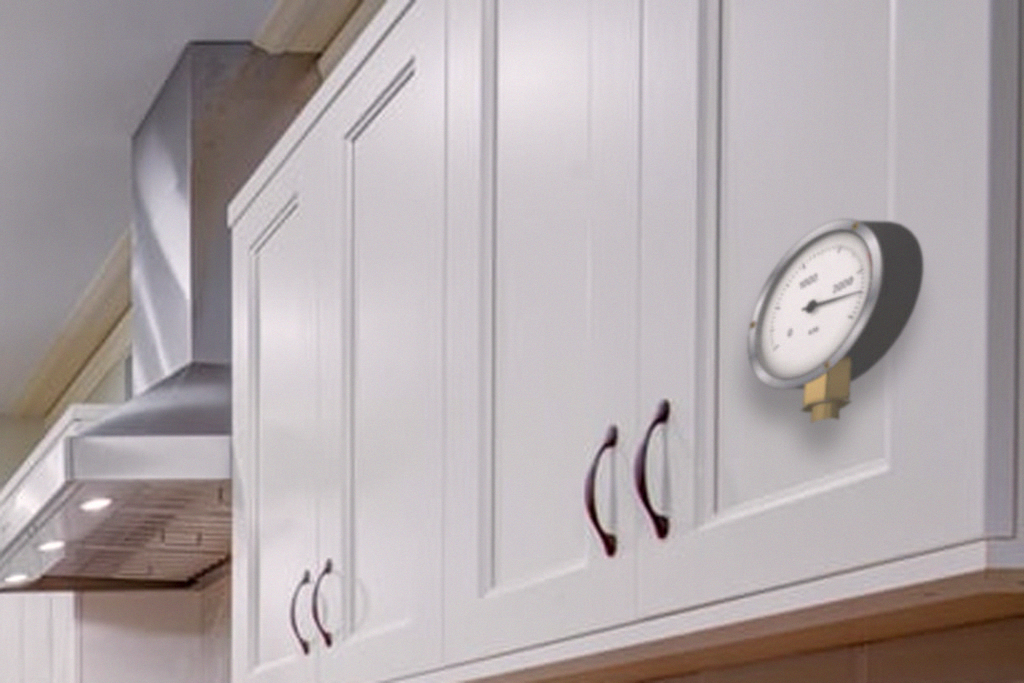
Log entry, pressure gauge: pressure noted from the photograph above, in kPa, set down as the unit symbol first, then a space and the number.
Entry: kPa 2250
